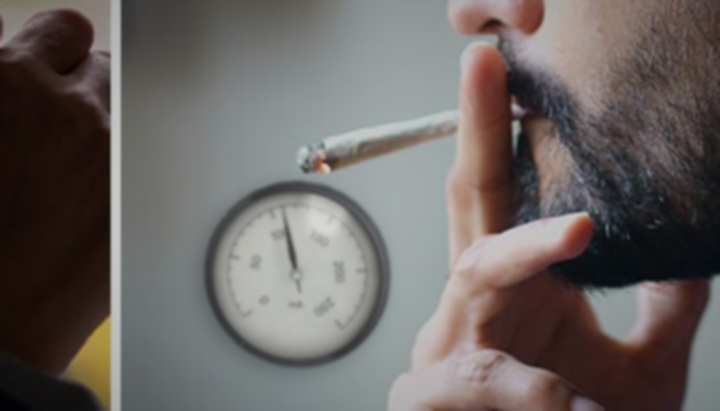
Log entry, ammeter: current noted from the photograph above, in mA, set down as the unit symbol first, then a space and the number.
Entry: mA 110
